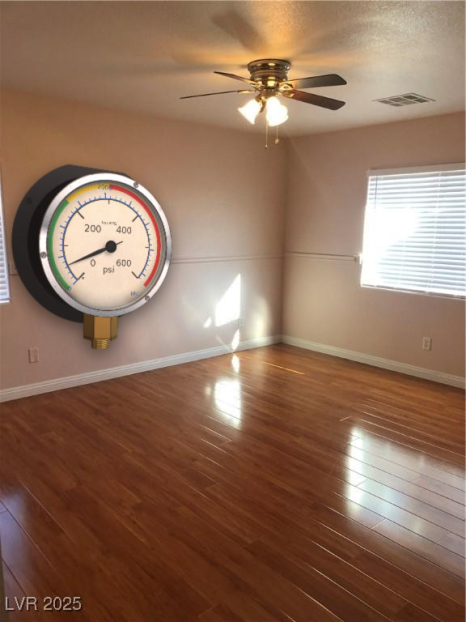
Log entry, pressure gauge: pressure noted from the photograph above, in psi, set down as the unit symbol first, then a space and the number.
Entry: psi 50
